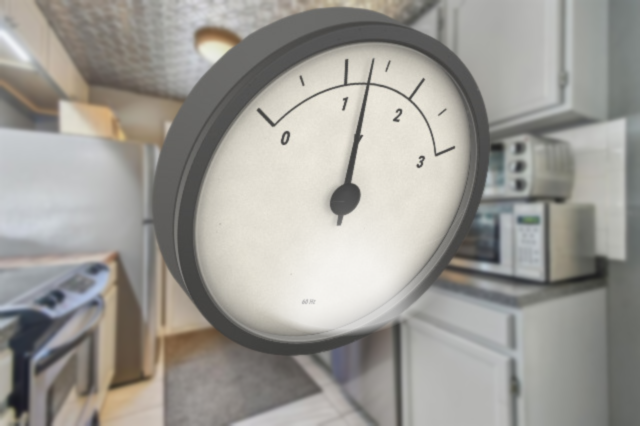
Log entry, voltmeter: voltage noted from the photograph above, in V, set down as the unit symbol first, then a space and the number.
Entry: V 1.25
